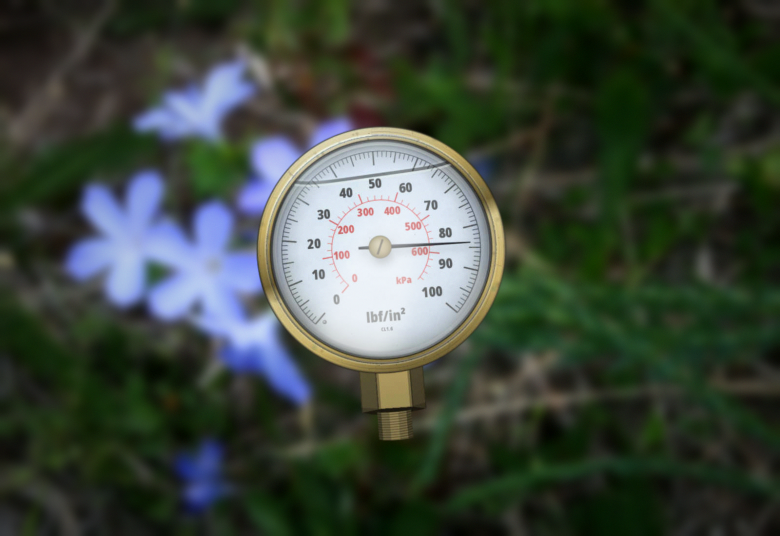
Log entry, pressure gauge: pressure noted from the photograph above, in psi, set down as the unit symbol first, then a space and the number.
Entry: psi 84
